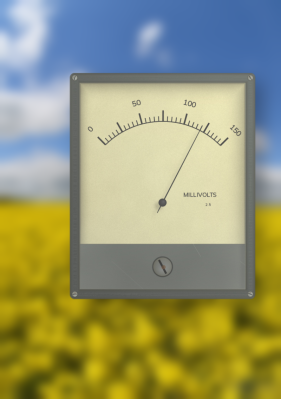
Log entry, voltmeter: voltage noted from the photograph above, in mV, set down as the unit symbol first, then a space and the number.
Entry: mV 120
